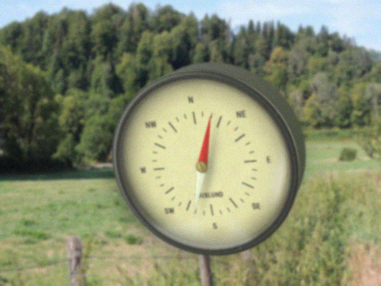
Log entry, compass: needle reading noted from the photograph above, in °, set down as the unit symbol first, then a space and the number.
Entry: ° 20
